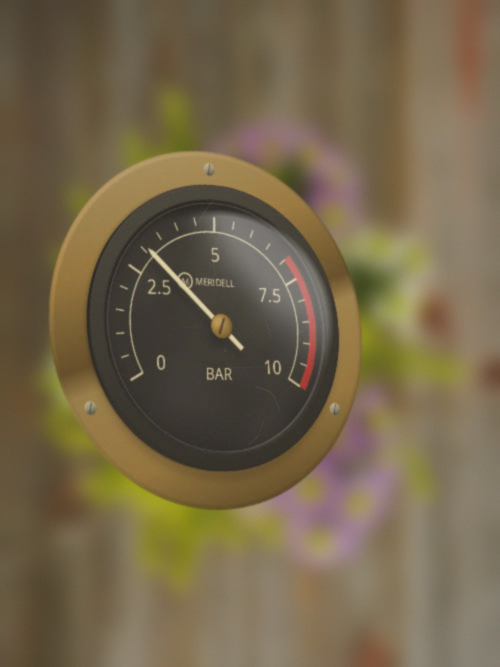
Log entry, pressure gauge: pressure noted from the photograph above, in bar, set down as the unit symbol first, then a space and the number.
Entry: bar 3
